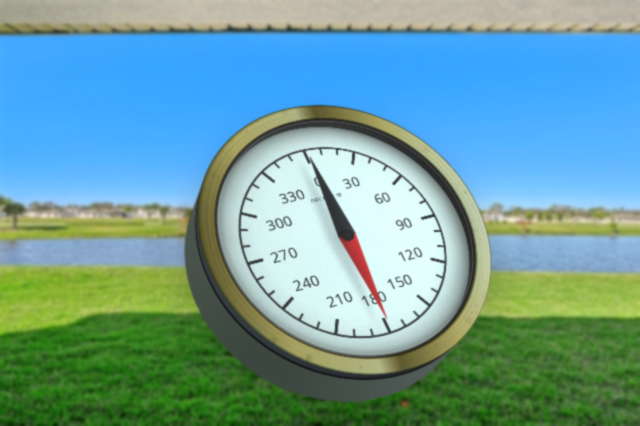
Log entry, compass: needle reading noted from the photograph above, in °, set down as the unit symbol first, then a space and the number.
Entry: ° 180
